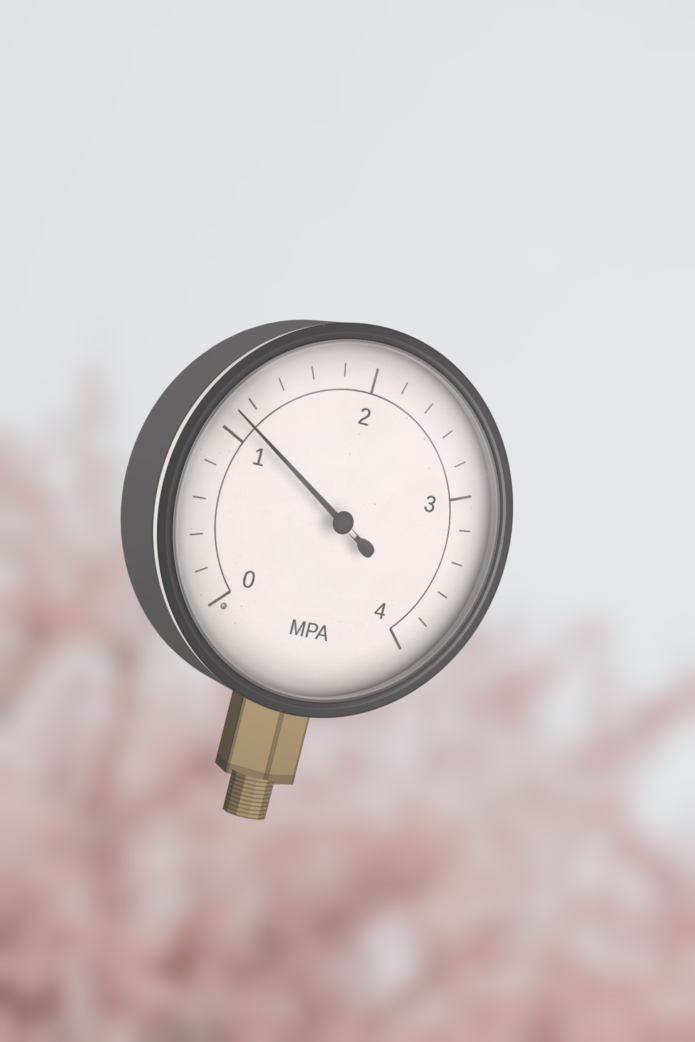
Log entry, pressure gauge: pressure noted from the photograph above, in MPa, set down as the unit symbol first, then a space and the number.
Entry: MPa 1.1
